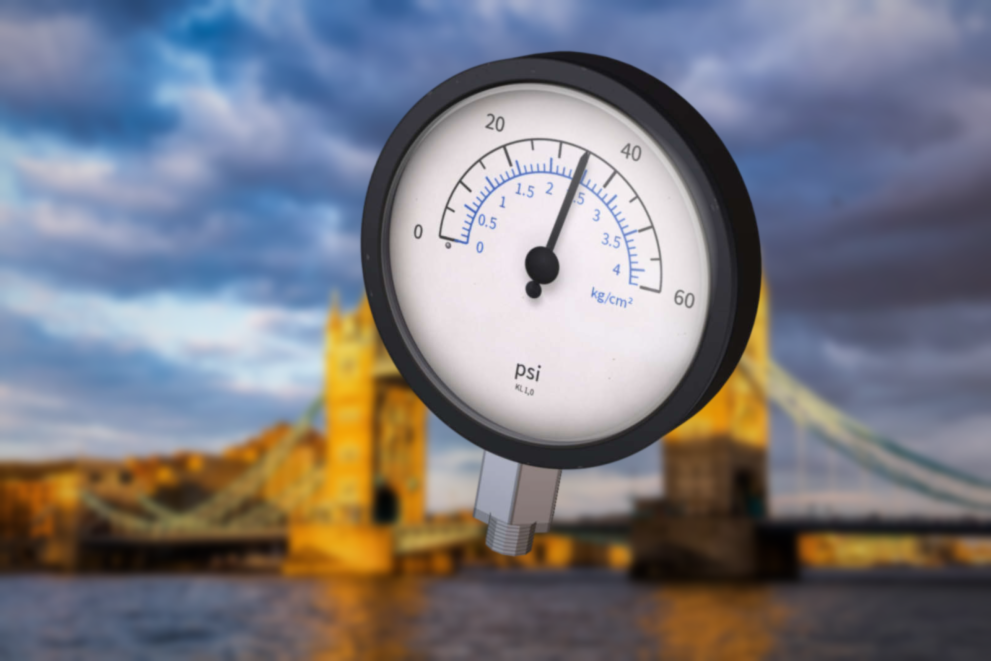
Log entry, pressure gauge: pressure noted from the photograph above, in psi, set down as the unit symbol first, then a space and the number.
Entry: psi 35
